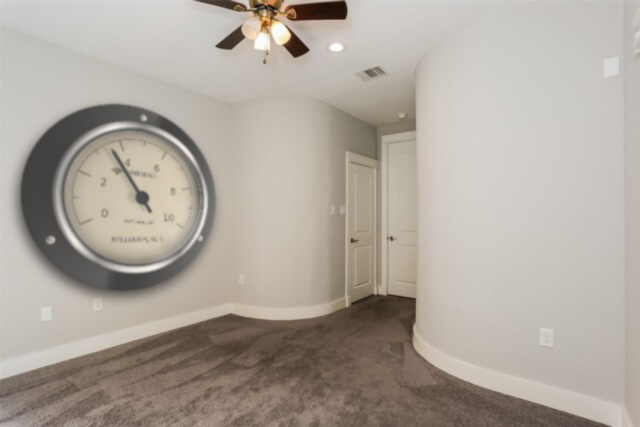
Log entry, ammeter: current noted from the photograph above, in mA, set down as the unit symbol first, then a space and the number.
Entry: mA 3.5
